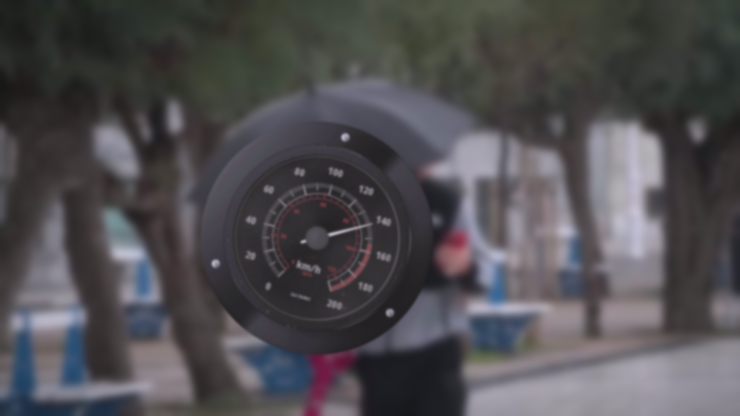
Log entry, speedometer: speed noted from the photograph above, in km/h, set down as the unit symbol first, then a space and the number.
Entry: km/h 140
